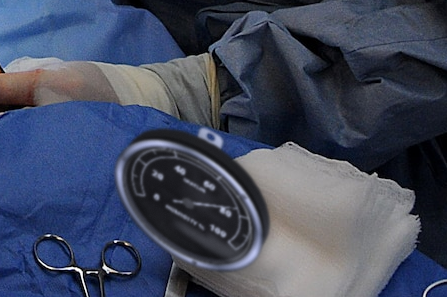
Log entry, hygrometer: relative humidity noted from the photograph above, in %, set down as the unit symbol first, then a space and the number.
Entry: % 75
